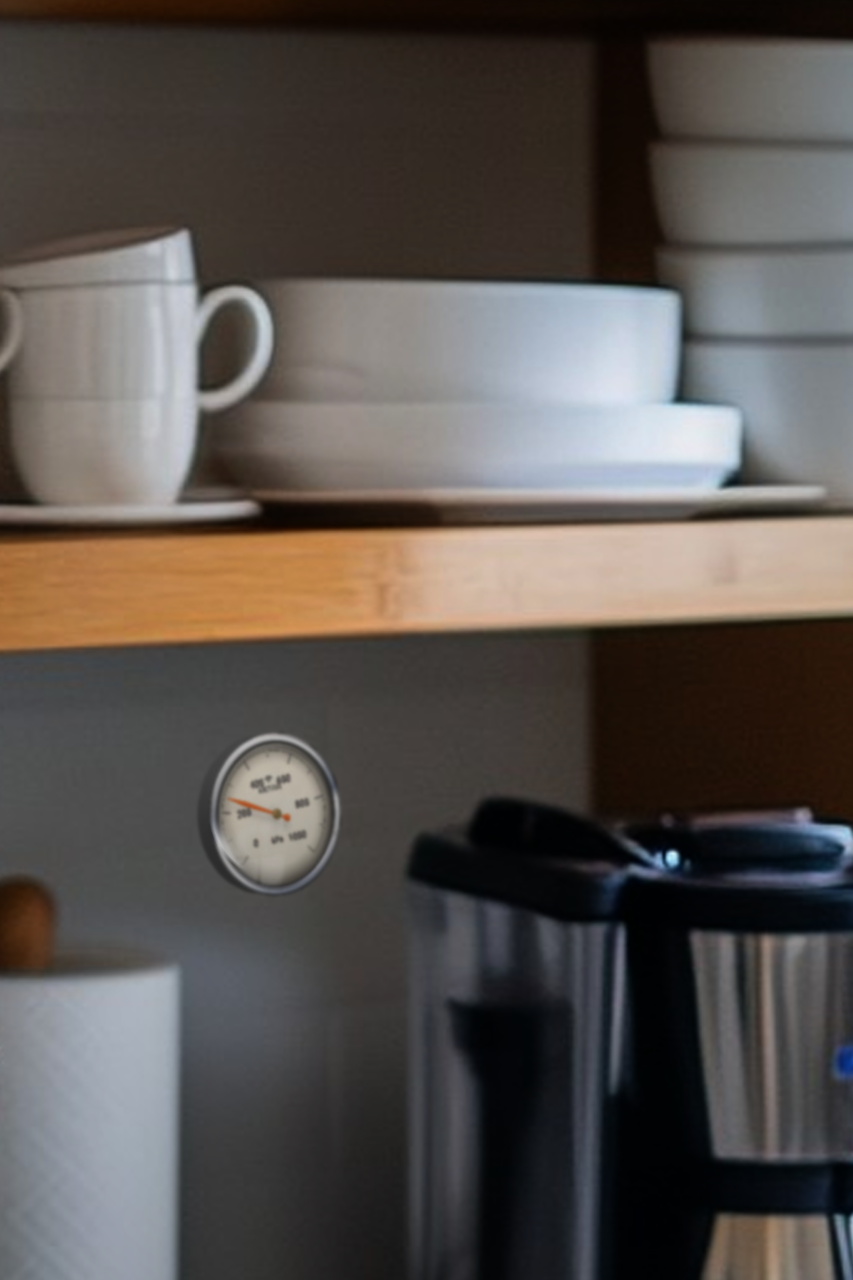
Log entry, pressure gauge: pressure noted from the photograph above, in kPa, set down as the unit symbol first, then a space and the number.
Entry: kPa 250
